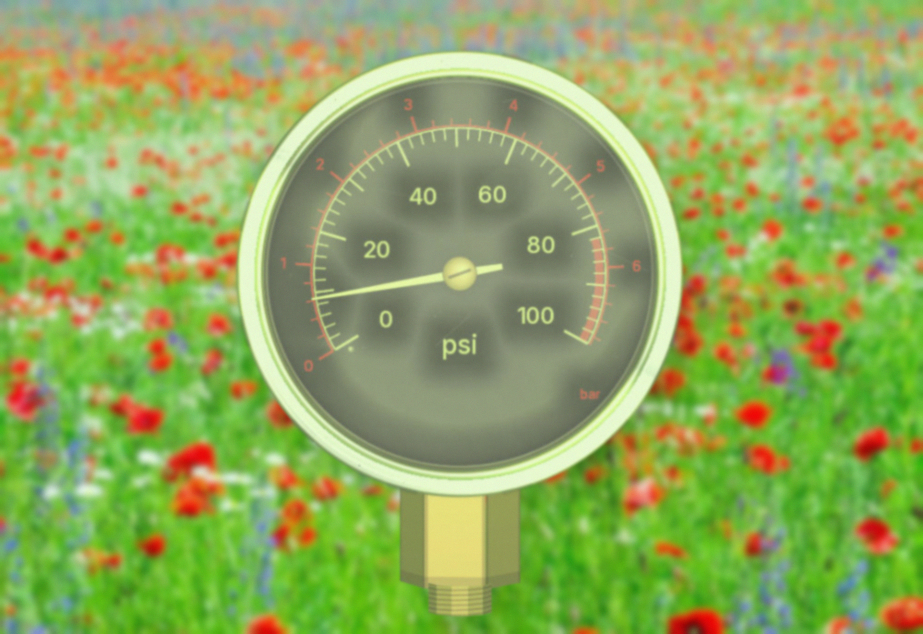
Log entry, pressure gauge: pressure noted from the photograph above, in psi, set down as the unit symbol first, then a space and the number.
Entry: psi 9
